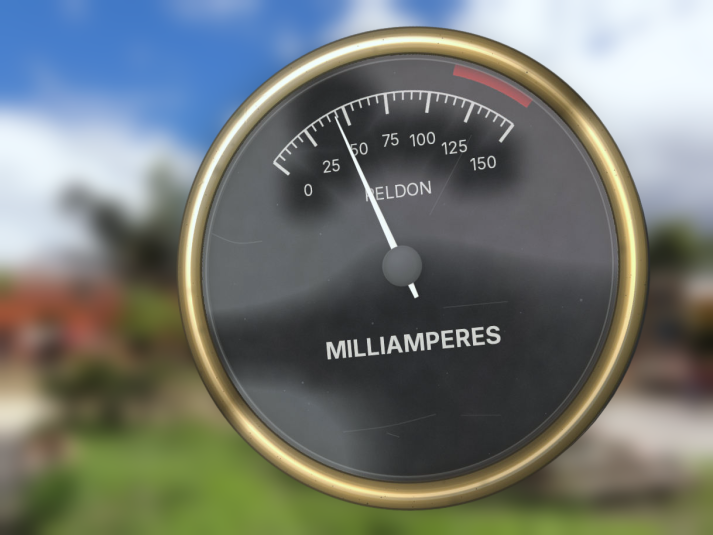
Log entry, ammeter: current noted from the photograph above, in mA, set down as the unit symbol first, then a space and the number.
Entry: mA 45
